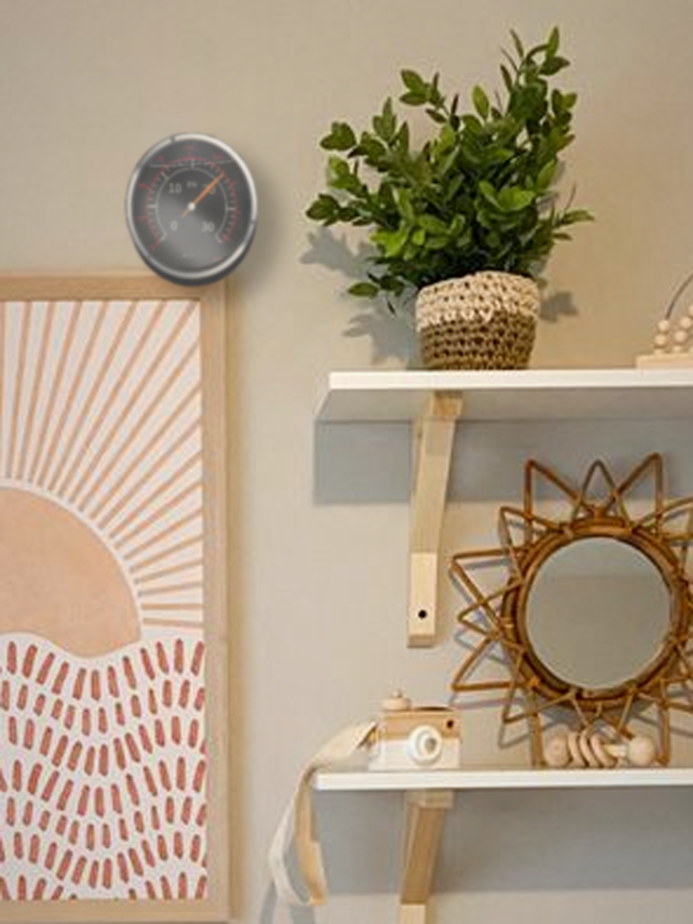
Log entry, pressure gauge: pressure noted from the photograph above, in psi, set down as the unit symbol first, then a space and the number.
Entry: psi 20
